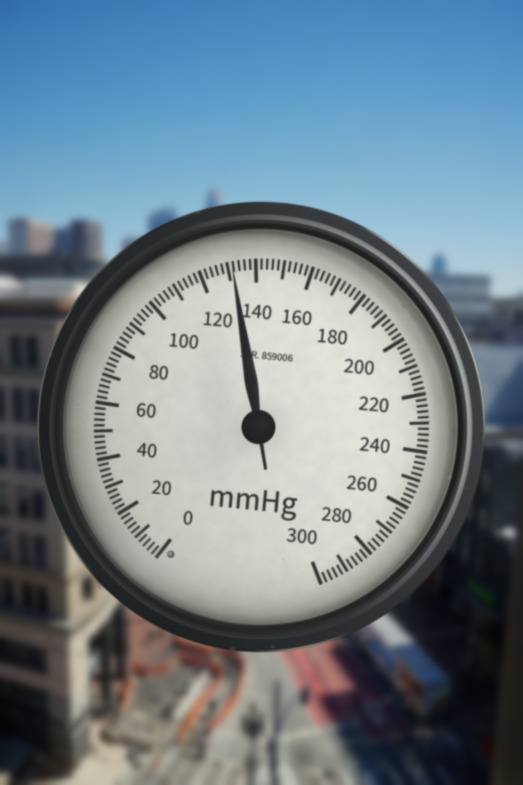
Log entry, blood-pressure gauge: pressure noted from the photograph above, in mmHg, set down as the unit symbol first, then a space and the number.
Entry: mmHg 132
